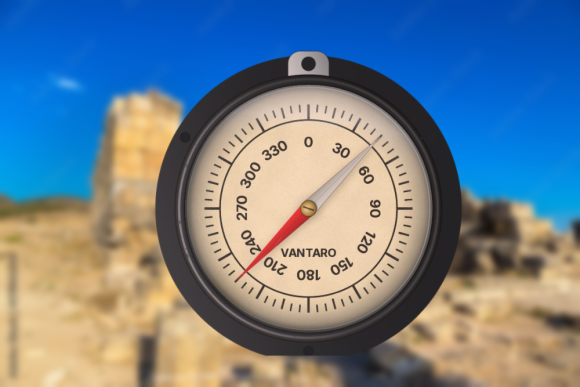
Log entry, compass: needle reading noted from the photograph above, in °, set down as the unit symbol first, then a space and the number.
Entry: ° 225
